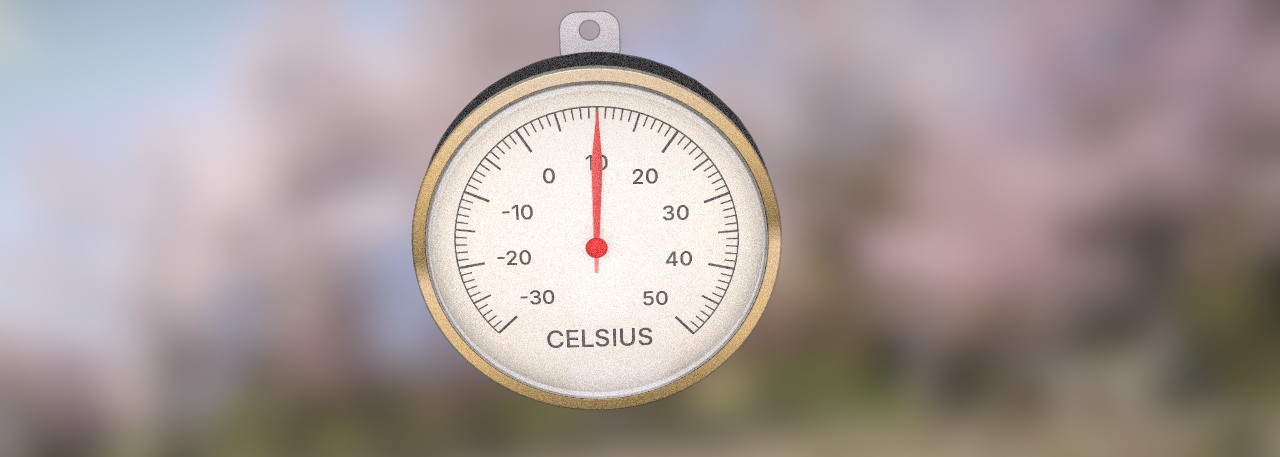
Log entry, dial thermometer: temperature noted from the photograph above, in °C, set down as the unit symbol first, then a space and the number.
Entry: °C 10
